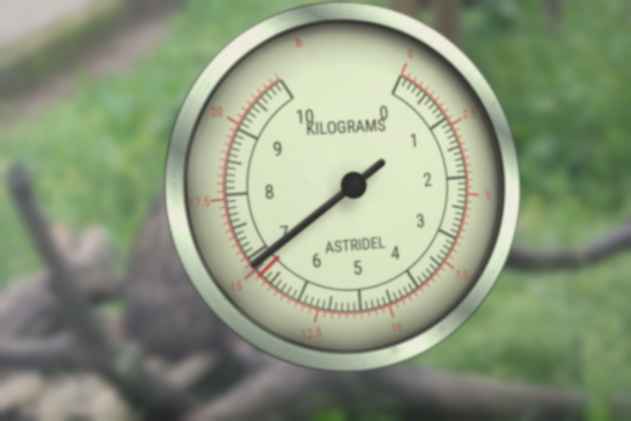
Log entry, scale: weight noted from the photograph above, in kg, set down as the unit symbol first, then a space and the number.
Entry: kg 6.9
